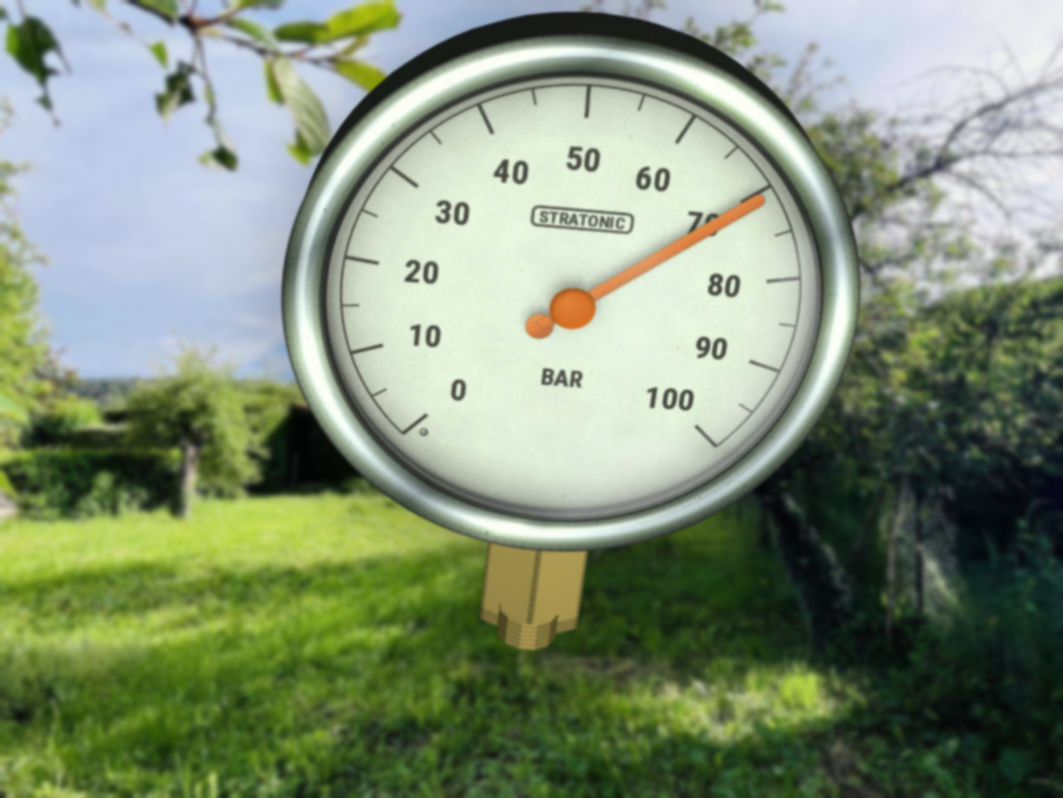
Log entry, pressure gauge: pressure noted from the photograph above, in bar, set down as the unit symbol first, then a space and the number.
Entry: bar 70
